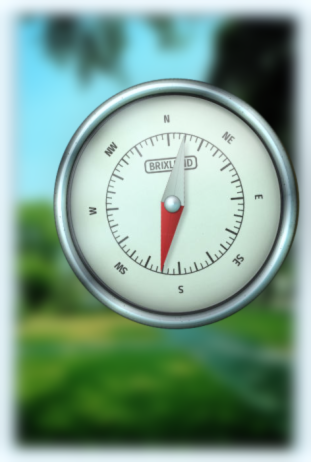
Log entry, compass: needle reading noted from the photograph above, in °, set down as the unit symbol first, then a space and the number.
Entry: ° 195
